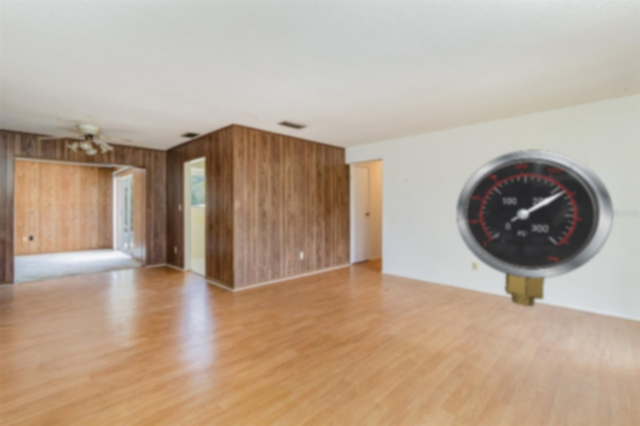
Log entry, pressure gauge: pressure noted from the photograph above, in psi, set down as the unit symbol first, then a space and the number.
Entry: psi 210
